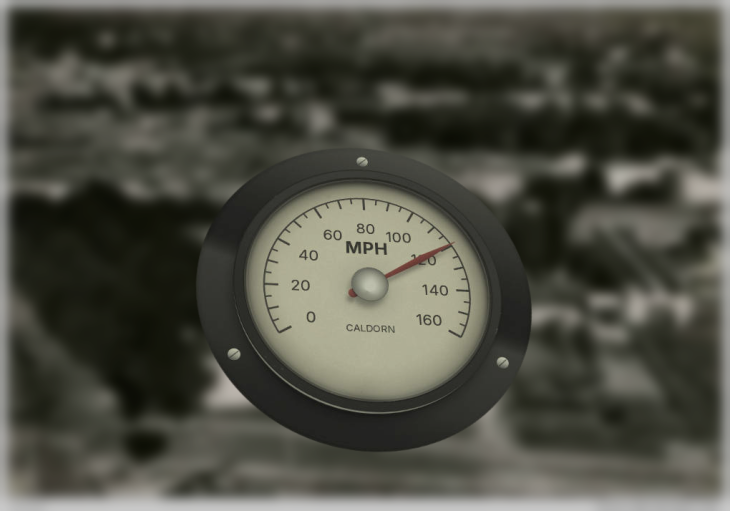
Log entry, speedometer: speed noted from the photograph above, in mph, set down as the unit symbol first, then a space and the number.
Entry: mph 120
